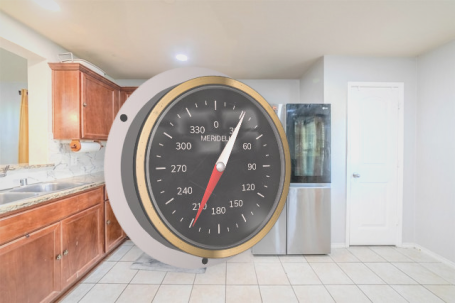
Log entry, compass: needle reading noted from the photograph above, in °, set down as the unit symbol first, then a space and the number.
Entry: ° 210
